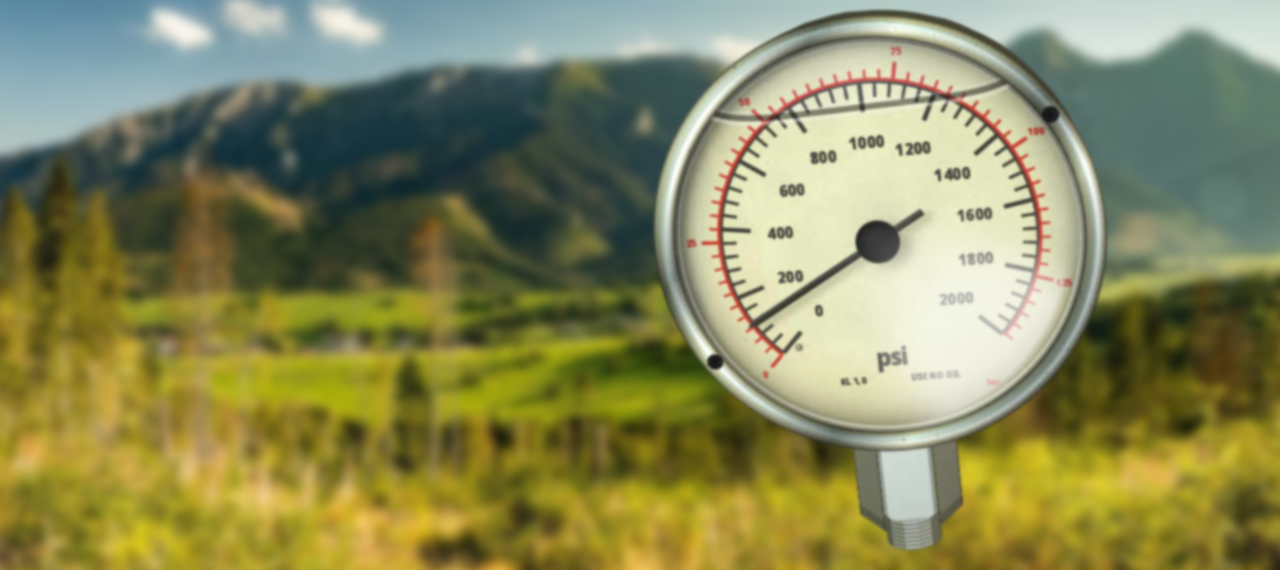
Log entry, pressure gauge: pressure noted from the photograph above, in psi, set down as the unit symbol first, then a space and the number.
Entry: psi 120
